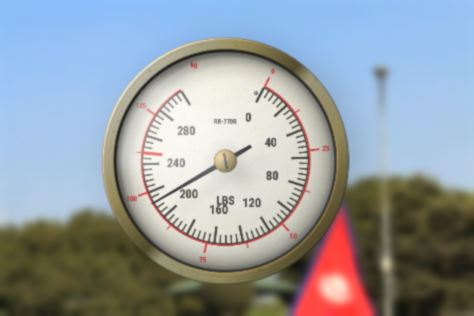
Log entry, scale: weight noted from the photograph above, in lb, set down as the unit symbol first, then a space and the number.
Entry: lb 212
